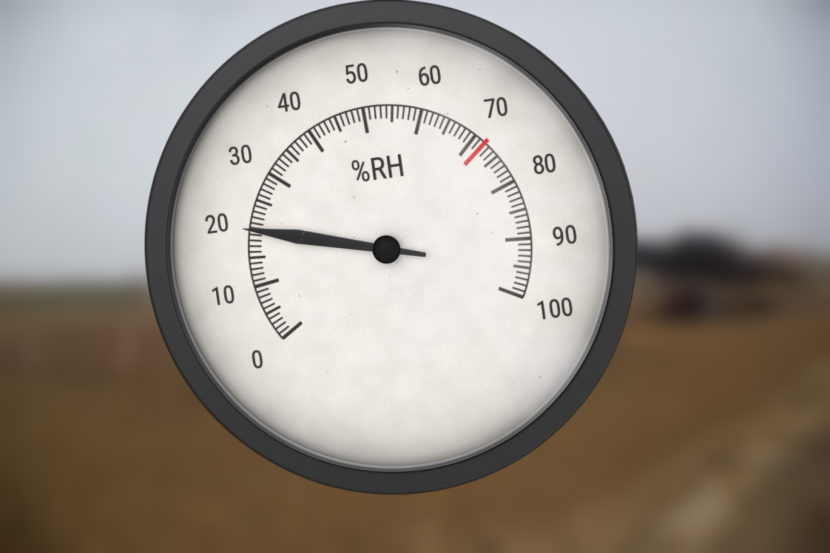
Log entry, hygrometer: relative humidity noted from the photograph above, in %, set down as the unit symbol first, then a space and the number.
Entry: % 20
